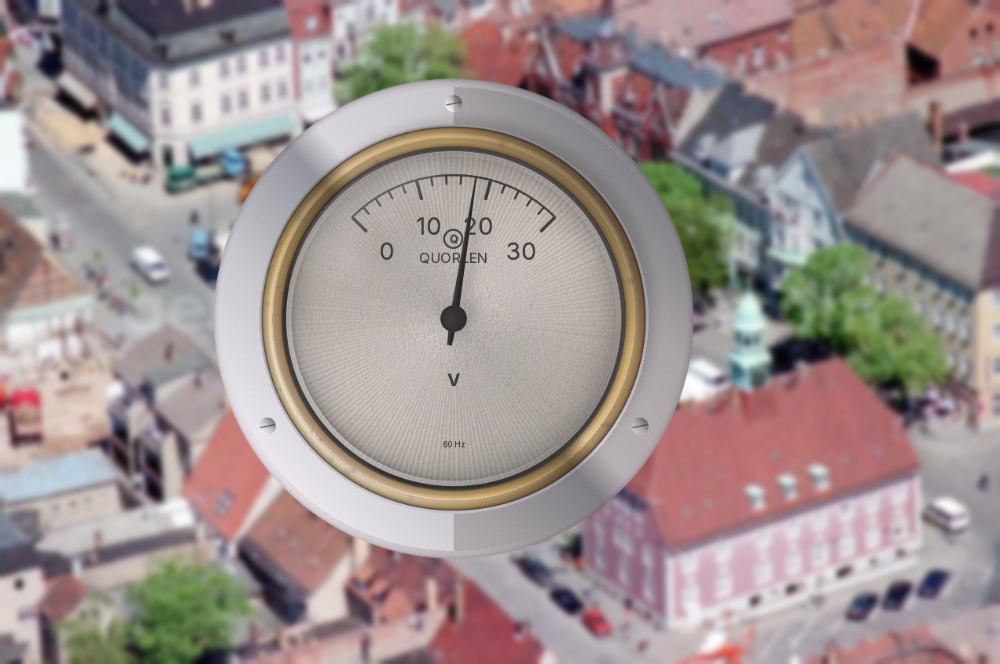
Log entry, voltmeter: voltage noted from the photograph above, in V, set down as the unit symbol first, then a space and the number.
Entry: V 18
